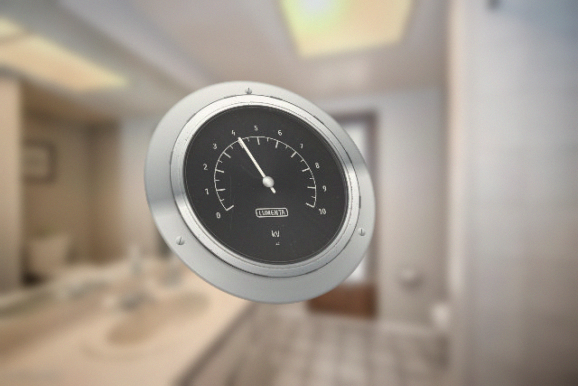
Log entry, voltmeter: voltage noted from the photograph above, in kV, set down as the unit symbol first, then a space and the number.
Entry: kV 4
